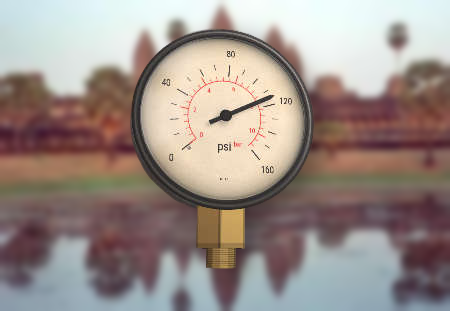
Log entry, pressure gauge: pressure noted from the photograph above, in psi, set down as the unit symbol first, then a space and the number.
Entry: psi 115
